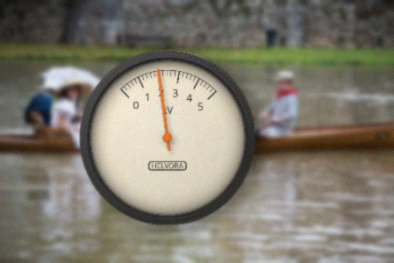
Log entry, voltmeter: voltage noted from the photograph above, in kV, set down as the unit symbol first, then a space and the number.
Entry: kV 2
